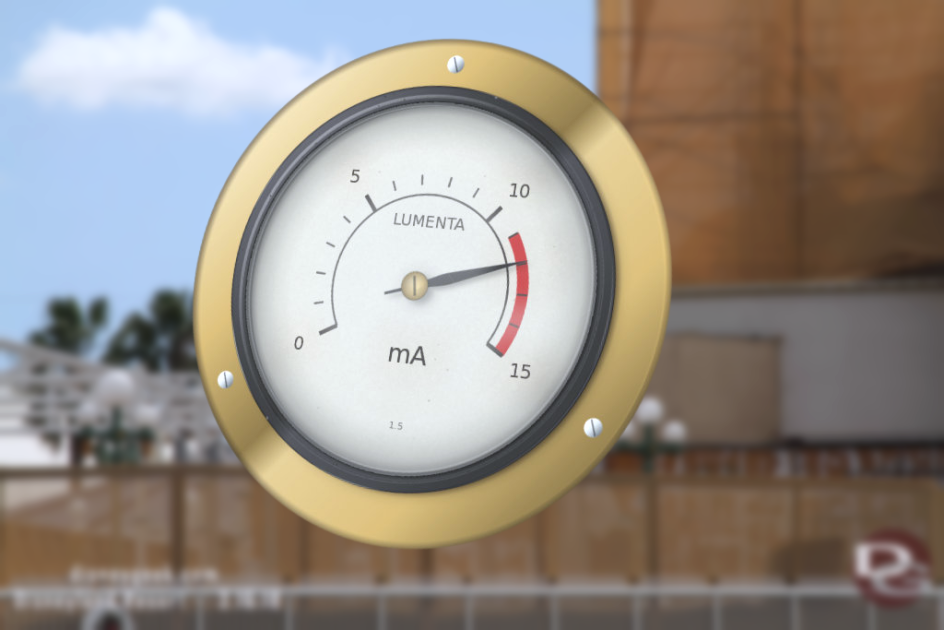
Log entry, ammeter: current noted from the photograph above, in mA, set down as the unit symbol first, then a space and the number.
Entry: mA 12
